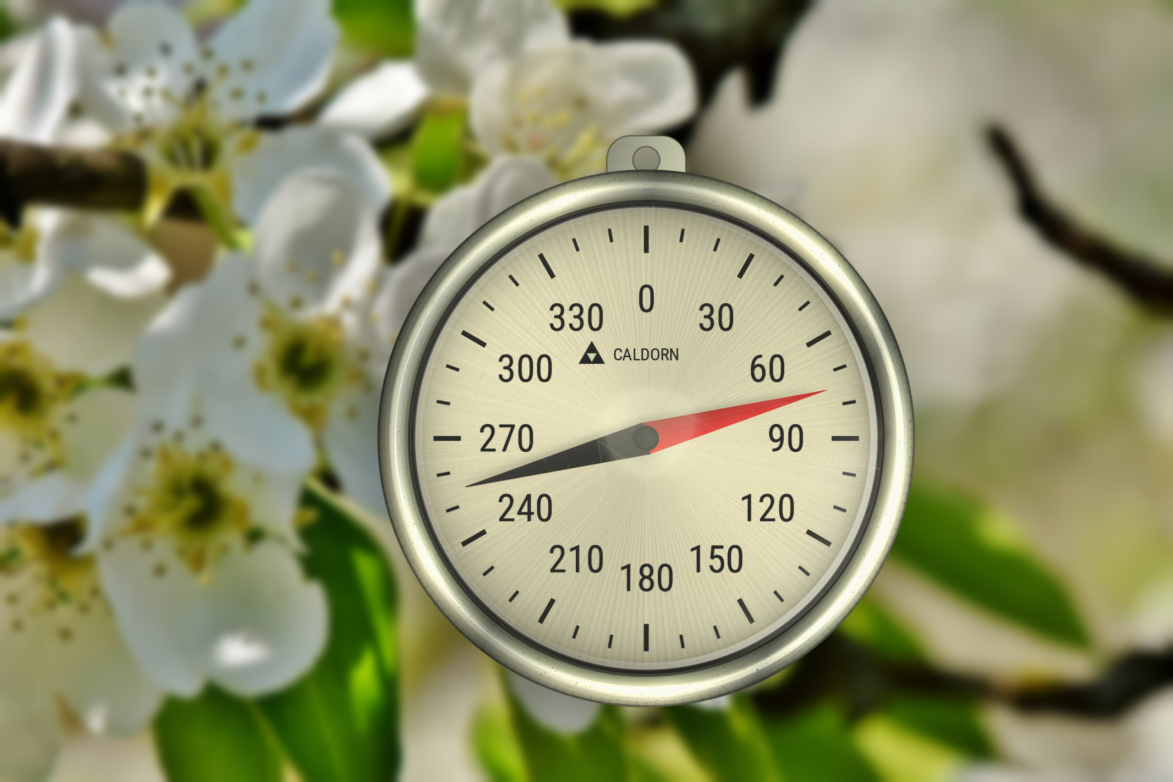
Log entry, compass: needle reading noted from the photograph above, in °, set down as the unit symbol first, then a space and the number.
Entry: ° 75
